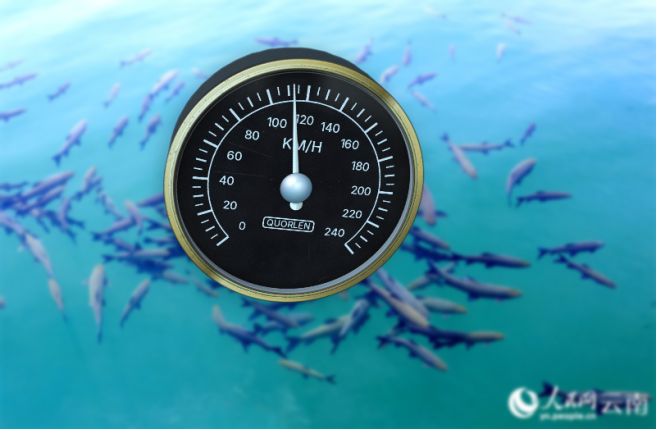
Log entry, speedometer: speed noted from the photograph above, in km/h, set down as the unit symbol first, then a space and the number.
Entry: km/h 112.5
